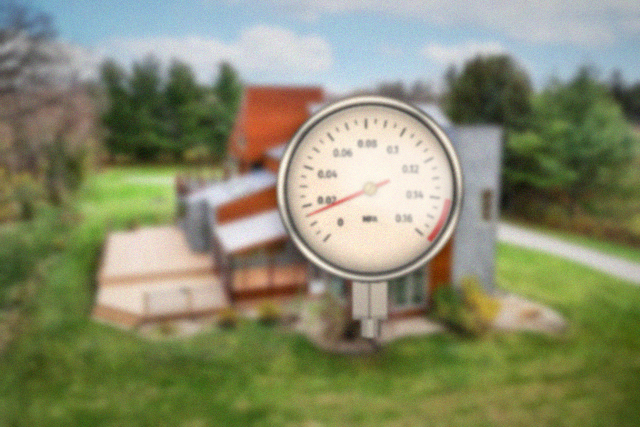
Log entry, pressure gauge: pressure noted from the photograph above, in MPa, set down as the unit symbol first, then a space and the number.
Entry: MPa 0.015
